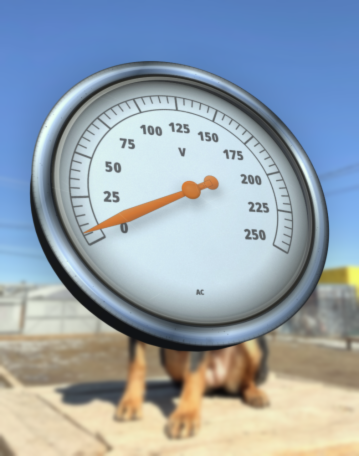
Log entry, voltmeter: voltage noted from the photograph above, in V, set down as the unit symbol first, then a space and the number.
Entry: V 5
